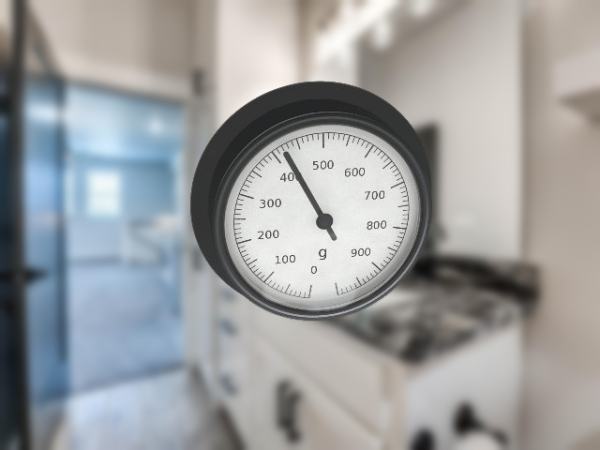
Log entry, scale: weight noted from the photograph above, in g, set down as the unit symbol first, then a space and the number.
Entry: g 420
